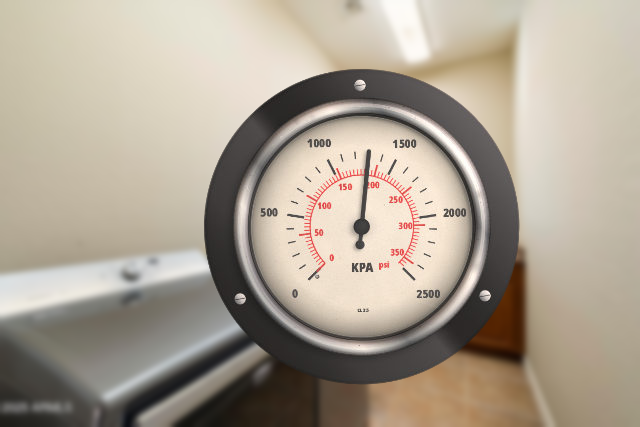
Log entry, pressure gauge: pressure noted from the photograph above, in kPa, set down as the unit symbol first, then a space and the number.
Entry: kPa 1300
